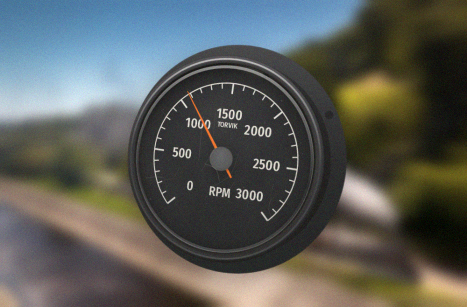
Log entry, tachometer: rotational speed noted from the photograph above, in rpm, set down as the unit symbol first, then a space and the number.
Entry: rpm 1100
